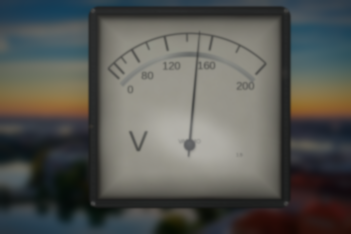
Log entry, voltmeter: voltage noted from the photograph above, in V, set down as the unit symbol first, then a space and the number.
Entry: V 150
